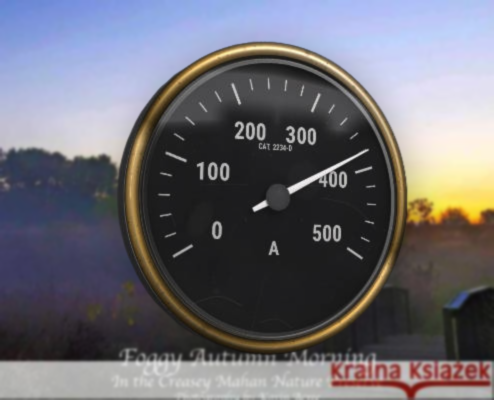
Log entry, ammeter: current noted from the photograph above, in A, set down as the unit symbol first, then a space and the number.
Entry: A 380
